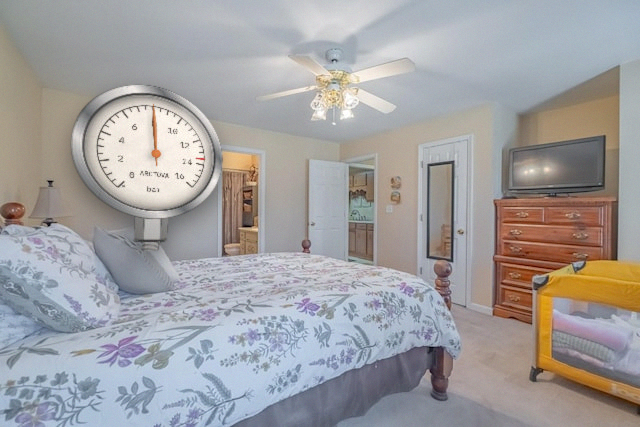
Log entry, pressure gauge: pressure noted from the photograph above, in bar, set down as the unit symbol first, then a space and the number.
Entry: bar 8
